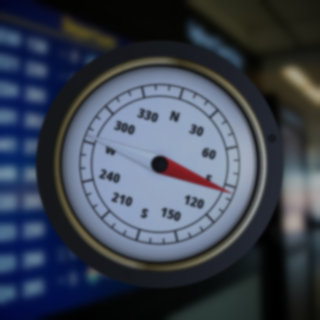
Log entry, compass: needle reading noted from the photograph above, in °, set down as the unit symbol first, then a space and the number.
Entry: ° 95
